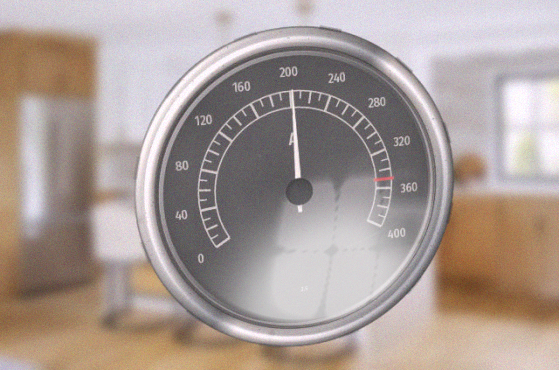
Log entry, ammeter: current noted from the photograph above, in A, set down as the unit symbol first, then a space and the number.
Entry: A 200
